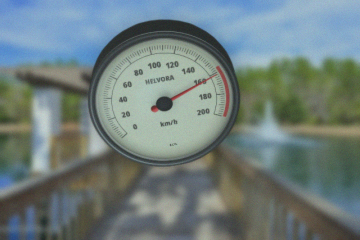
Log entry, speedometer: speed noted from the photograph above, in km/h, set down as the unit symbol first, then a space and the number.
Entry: km/h 160
